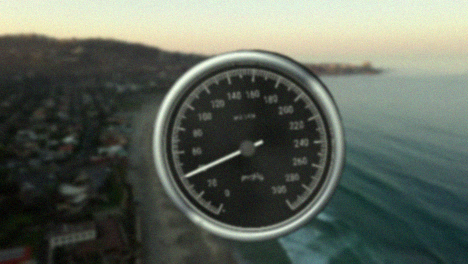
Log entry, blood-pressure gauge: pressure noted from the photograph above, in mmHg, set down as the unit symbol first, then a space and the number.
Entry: mmHg 40
